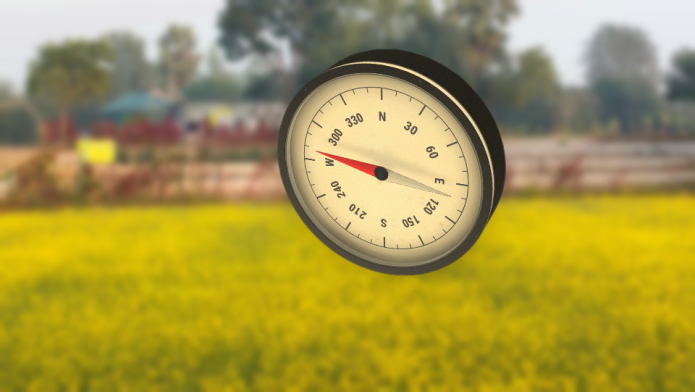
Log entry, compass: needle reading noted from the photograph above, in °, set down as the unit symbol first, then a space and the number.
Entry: ° 280
